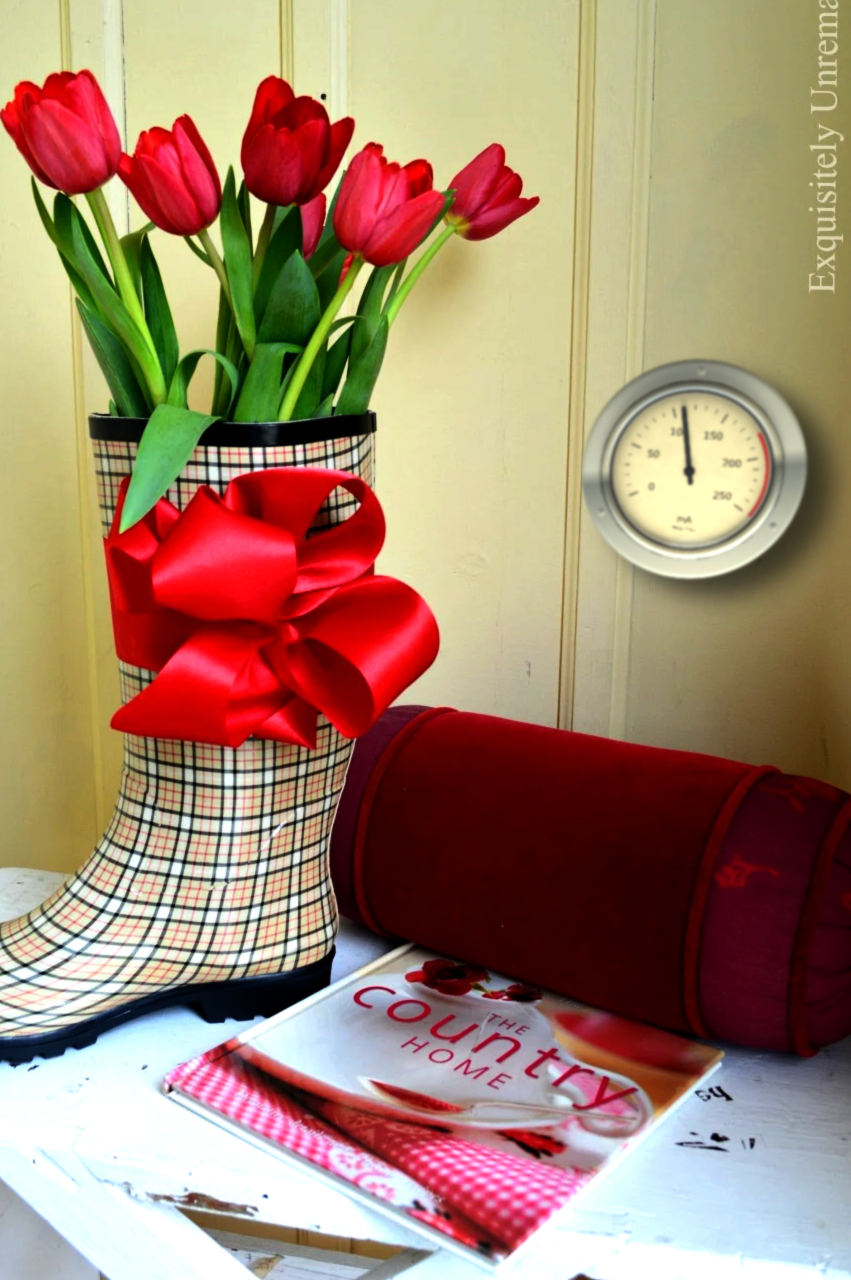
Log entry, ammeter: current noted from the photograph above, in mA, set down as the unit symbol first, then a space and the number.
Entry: mA 110
